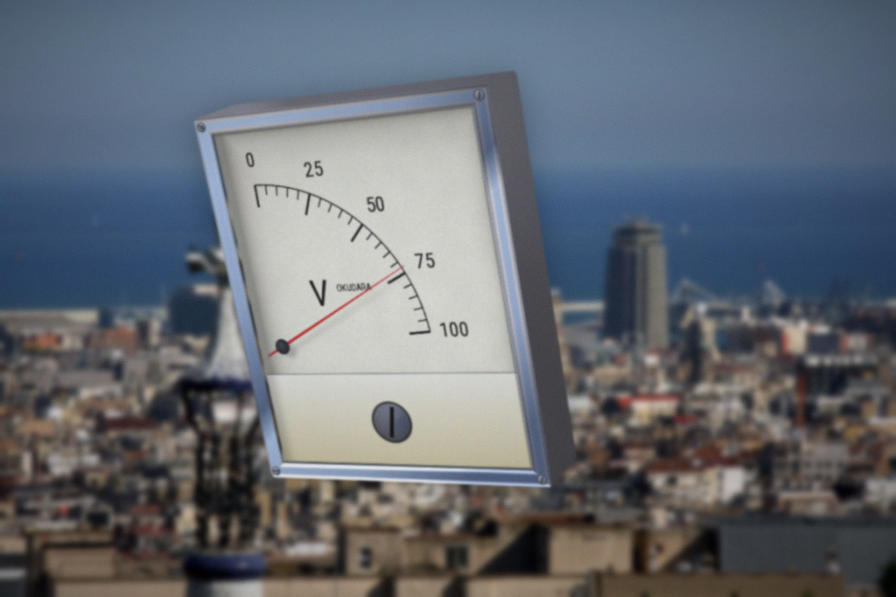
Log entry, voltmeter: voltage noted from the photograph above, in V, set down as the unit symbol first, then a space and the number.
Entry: V 72.5
